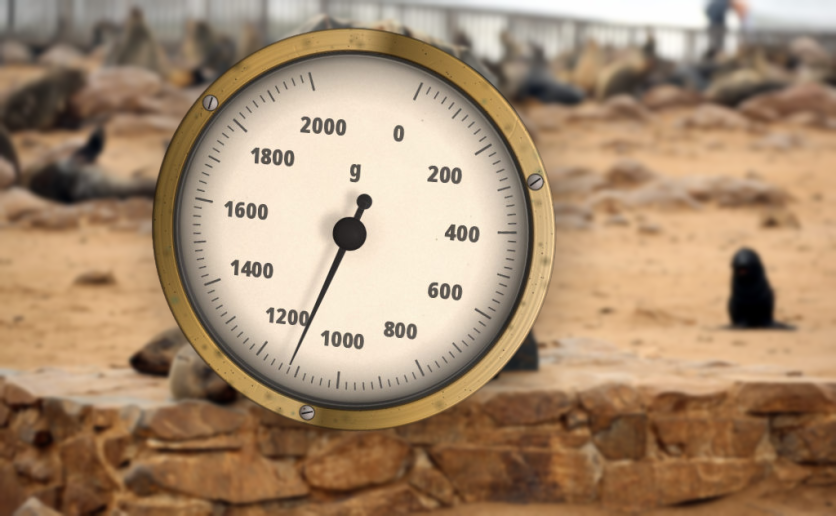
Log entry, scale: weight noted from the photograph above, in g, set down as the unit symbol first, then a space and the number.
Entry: g 1120
